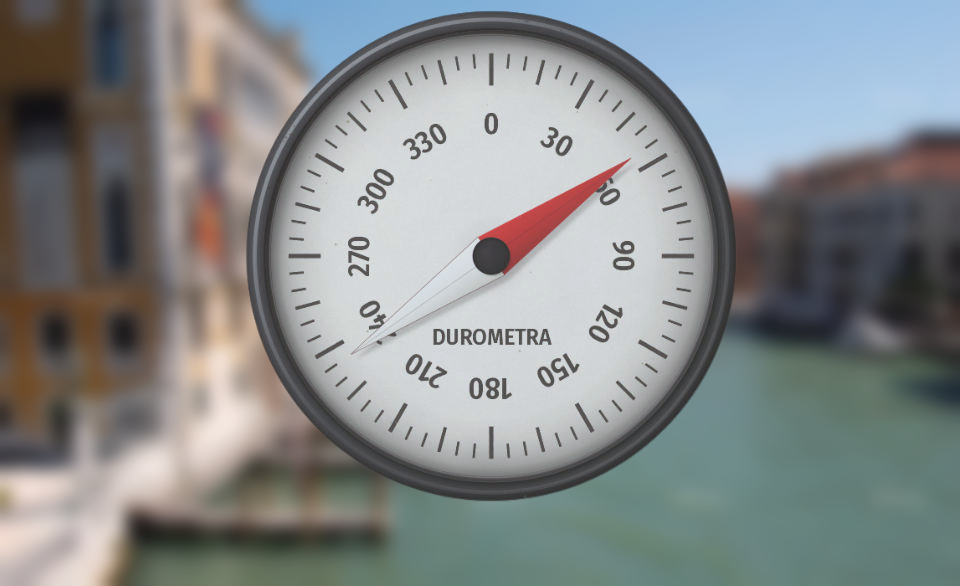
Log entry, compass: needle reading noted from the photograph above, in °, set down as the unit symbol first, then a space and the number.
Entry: ° 55
